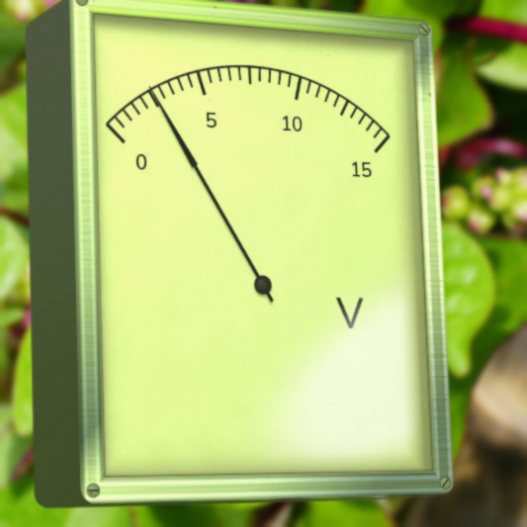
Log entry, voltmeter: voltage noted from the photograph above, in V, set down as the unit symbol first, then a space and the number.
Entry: V 2.5
